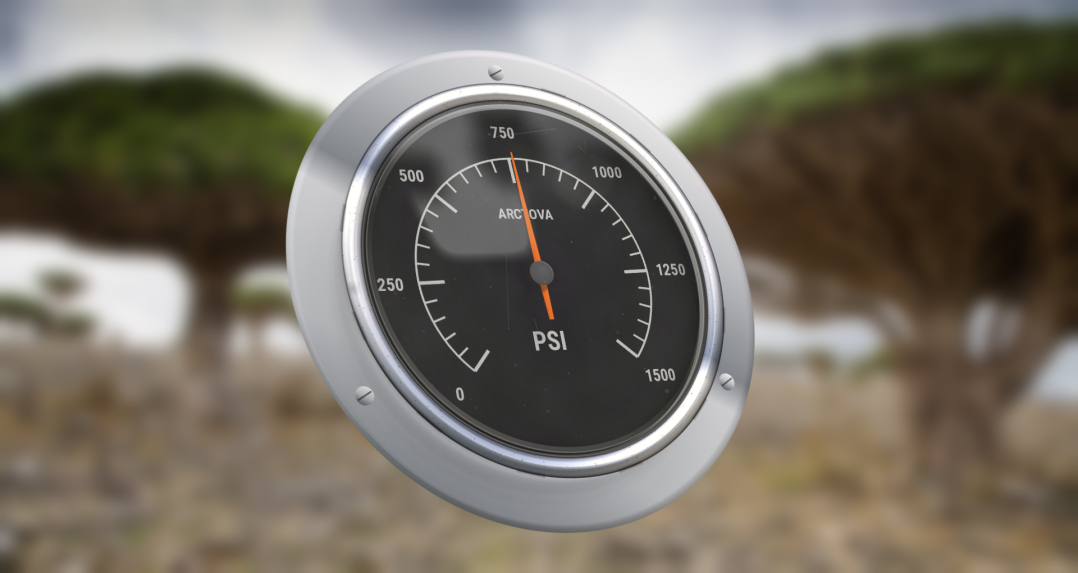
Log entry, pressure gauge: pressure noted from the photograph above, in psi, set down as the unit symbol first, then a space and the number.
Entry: psi 750
